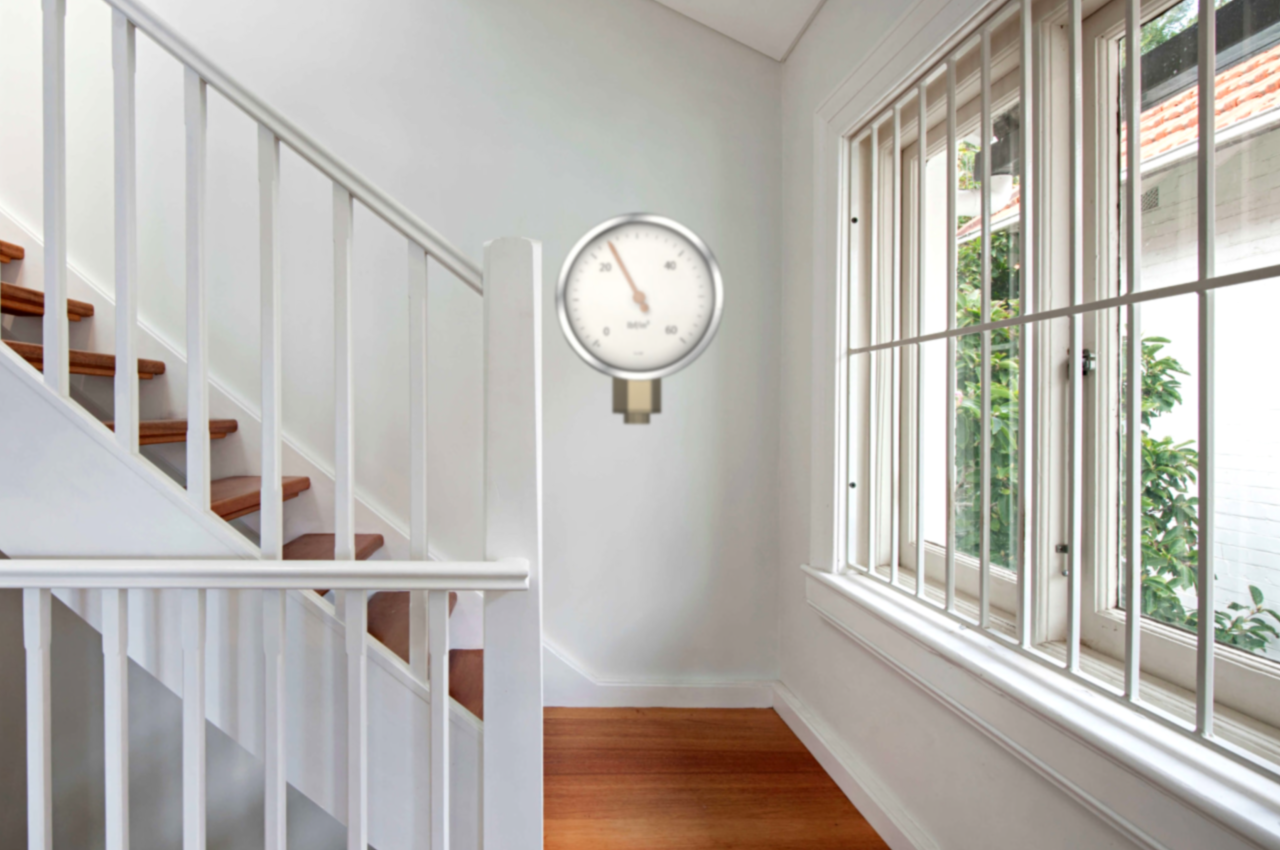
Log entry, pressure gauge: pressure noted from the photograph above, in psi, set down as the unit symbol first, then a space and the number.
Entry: psi 24
